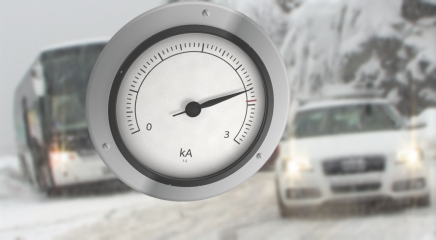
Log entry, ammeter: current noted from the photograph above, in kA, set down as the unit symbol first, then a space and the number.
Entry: kA 2.3
